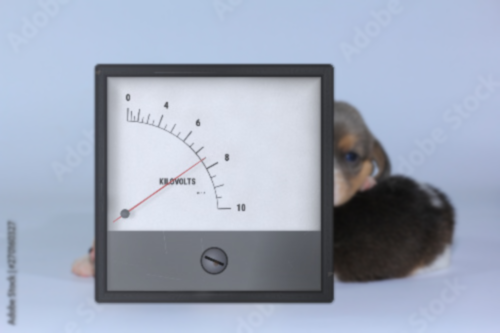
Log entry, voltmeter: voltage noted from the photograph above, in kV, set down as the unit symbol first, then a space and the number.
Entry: kV 7.5
